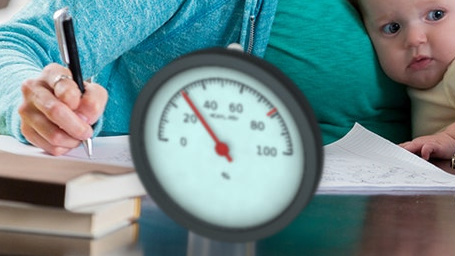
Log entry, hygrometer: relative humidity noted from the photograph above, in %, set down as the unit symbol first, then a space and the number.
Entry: % 30
